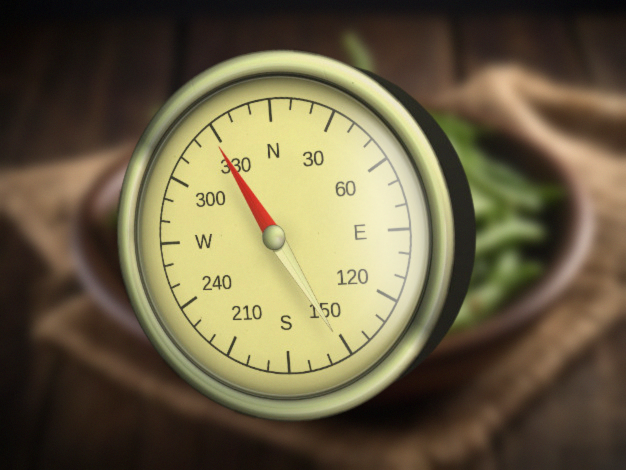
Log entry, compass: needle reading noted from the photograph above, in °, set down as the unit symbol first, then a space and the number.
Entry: ° 330
